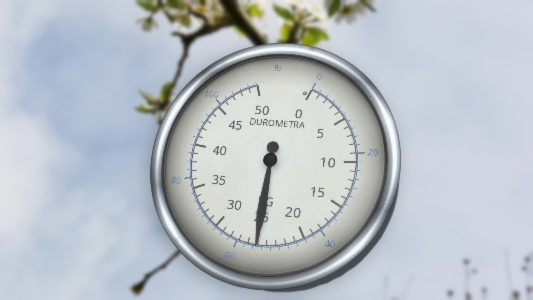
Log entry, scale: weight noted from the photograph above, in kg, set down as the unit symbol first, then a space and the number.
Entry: kg 25
